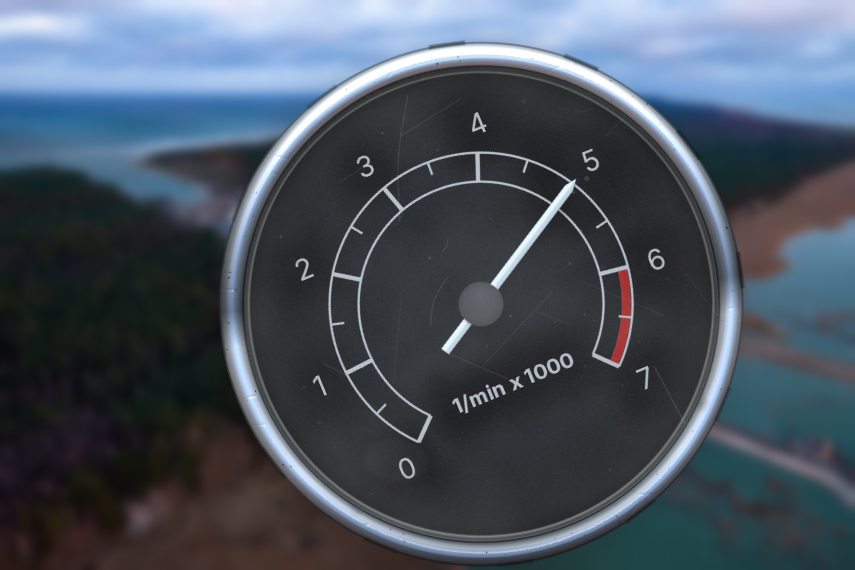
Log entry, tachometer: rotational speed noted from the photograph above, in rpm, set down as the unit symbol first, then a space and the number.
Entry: rpm 5000
